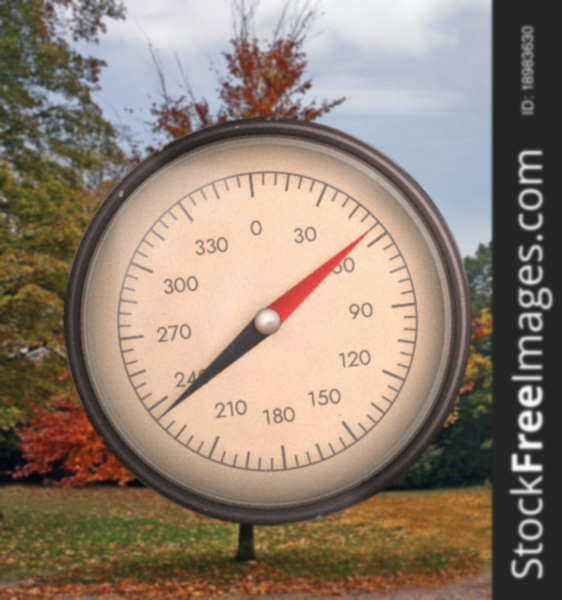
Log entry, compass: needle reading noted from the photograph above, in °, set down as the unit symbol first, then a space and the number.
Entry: ° 55
